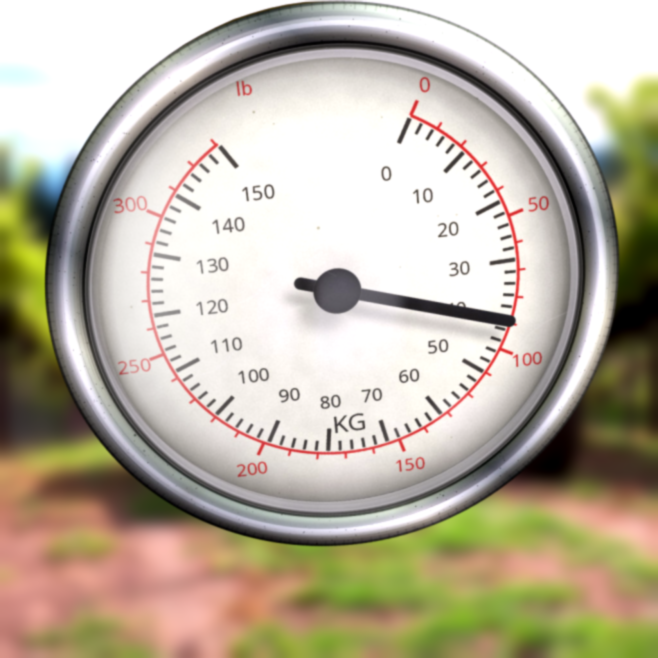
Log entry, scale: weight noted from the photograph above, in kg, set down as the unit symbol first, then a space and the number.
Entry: kg 40
